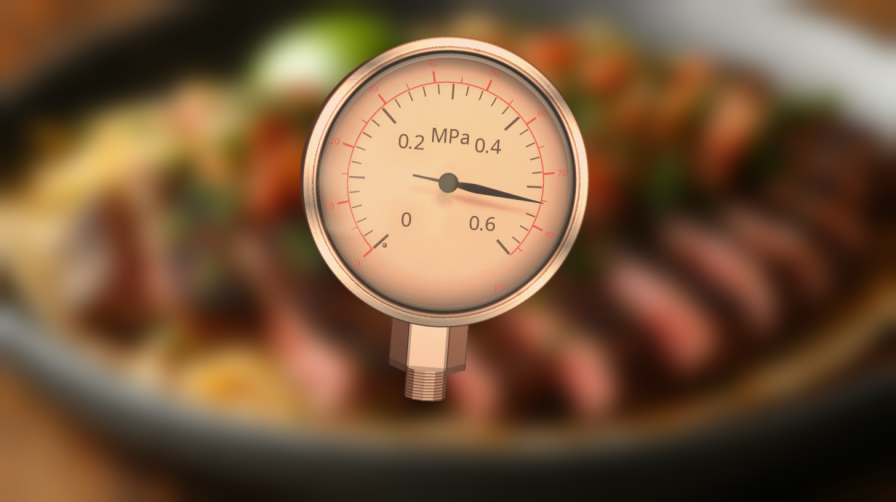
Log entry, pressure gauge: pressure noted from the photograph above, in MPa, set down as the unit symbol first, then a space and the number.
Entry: MPa 0.52
